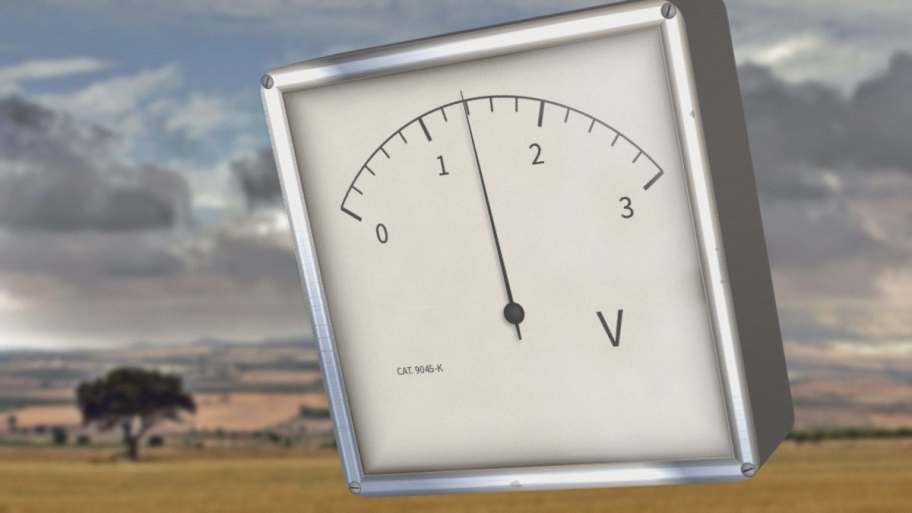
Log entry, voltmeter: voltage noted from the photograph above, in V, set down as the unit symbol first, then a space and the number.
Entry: V 1.4
